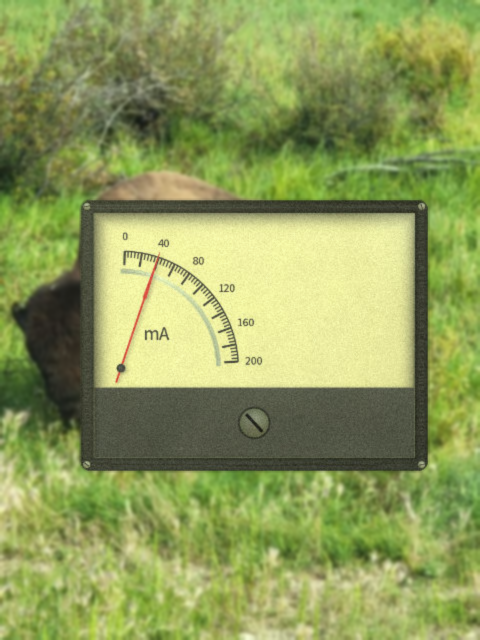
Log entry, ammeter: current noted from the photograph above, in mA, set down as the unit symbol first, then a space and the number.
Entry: mA 40
